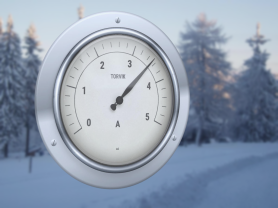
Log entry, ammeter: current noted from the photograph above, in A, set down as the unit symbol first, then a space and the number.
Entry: A 3.5
